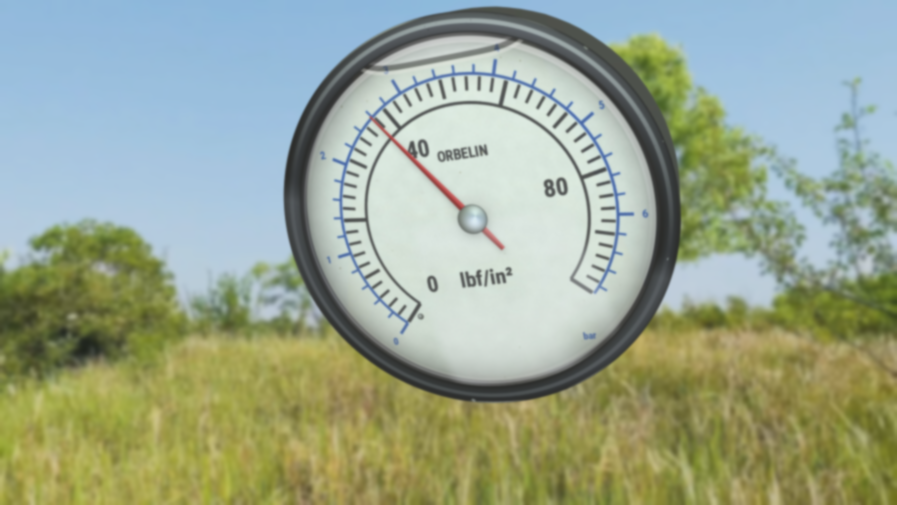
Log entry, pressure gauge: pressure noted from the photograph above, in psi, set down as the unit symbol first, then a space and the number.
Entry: psi 38
